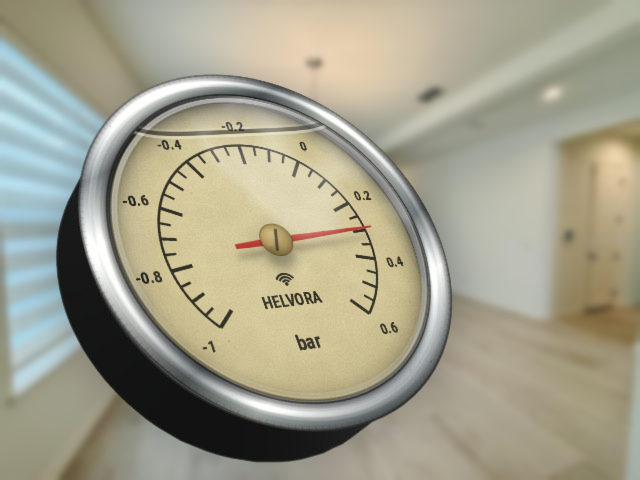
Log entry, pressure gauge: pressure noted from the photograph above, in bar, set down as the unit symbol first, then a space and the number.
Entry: bar 0.3
